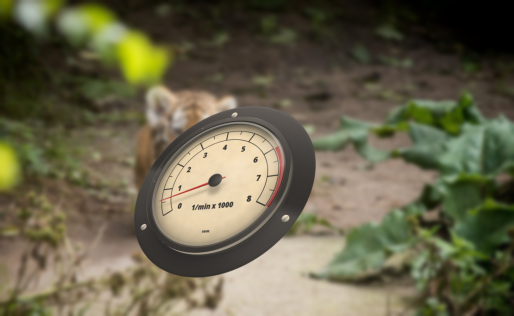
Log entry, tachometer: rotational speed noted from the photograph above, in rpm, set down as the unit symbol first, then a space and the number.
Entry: rpm 500
